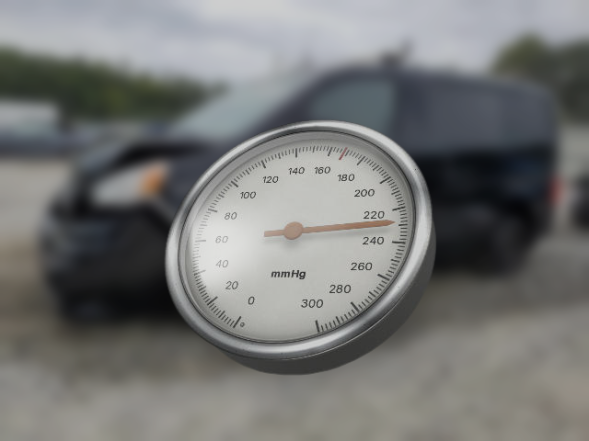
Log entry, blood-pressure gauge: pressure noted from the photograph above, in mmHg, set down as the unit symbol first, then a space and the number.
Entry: mmHg 230
